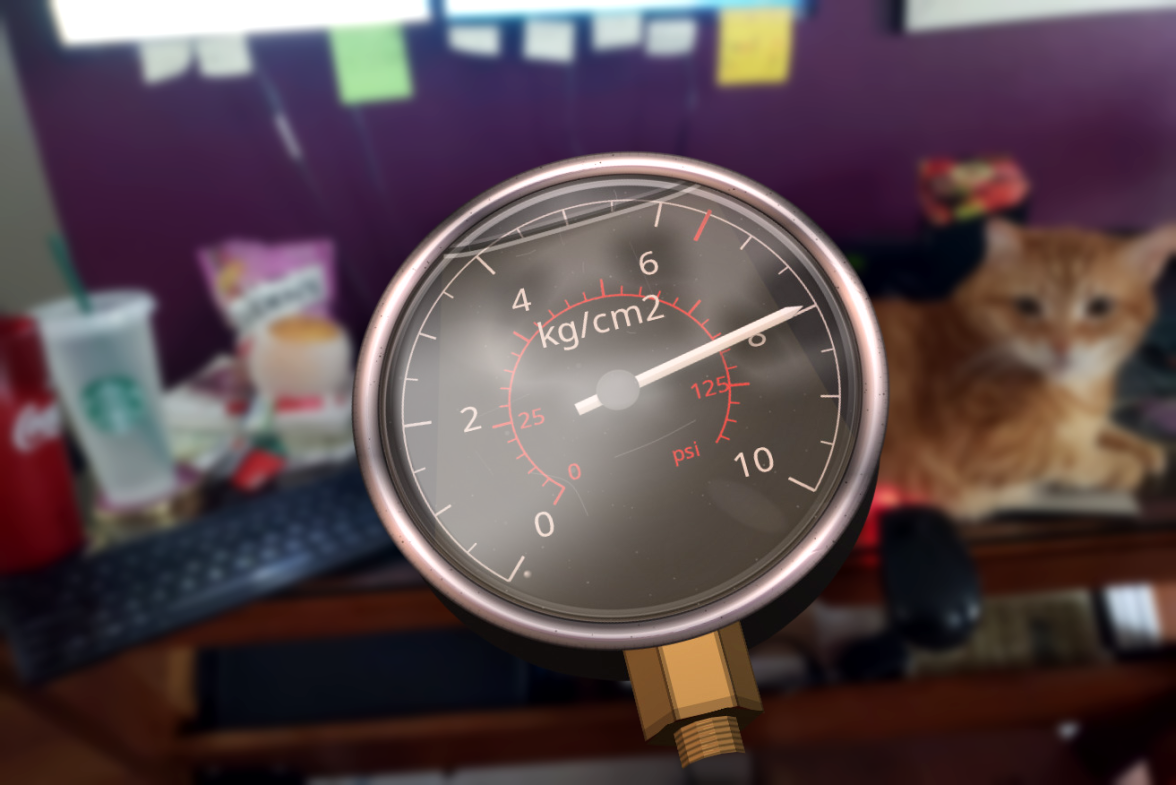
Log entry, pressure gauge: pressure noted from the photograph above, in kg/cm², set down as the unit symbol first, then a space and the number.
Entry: kg/cm² 8
